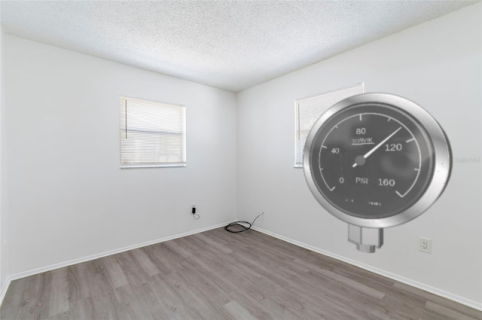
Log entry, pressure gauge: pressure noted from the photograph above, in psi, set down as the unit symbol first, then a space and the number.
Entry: psi 110
